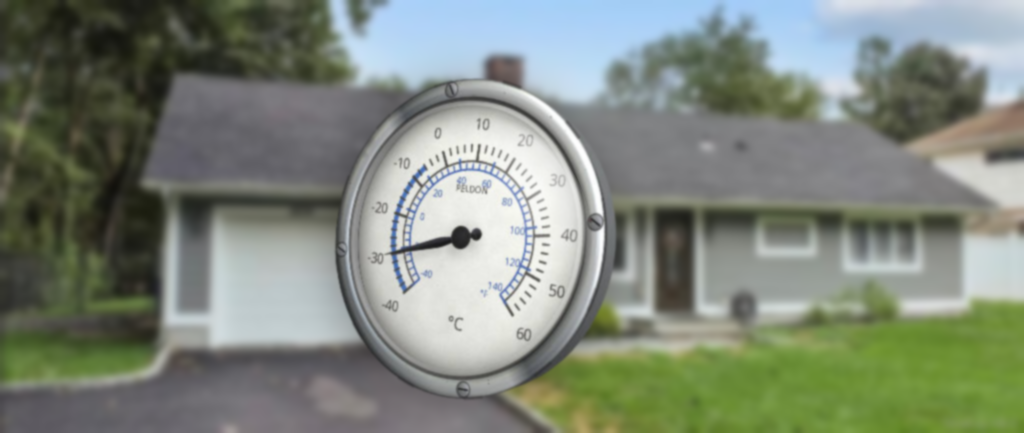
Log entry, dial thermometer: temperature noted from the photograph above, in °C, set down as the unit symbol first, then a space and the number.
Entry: °C -30
